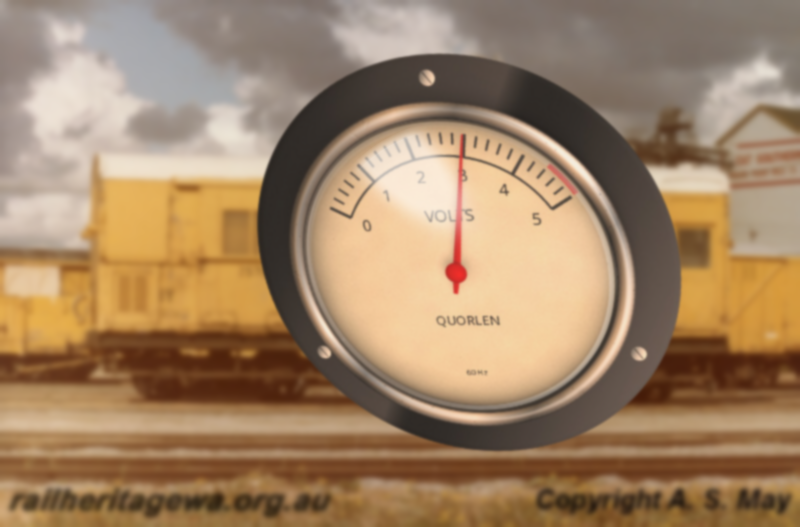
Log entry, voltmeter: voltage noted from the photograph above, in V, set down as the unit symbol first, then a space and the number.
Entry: V 3
